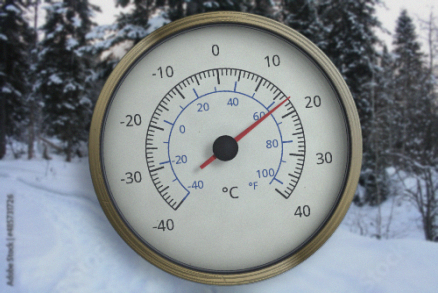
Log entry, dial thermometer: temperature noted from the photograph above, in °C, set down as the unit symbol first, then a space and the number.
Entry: °C 17
